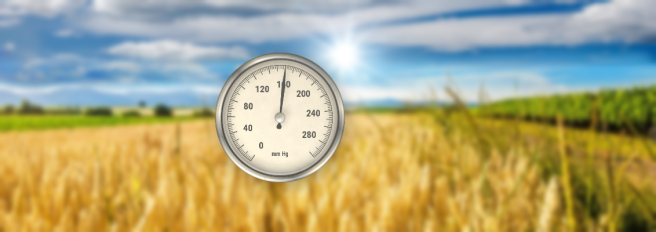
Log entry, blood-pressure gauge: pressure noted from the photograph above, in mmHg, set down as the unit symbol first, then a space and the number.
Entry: mmHg 160
